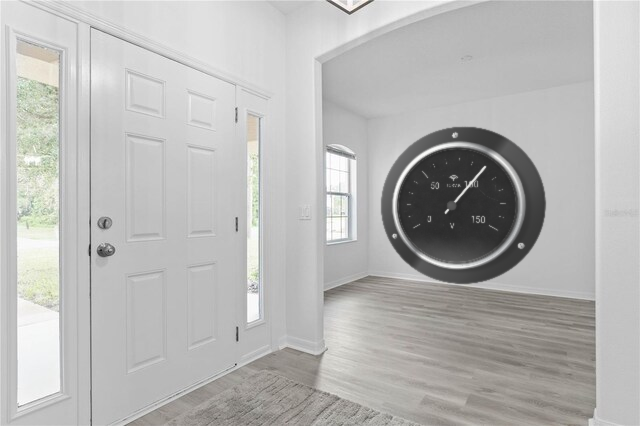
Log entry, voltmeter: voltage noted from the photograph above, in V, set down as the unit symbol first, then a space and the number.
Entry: V 100
